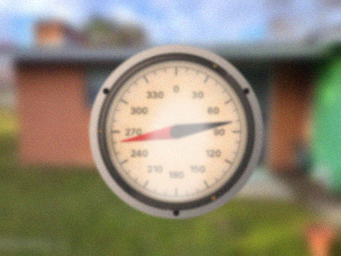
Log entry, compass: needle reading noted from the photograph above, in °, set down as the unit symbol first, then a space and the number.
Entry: ° 260
